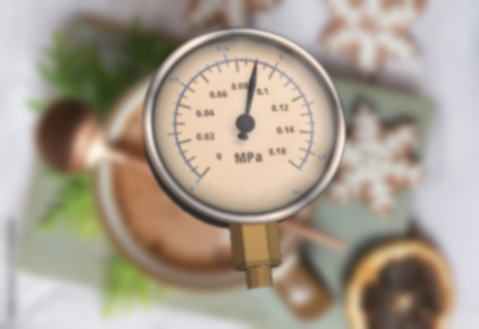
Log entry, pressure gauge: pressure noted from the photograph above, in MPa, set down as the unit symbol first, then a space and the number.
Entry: MPa 0.09
